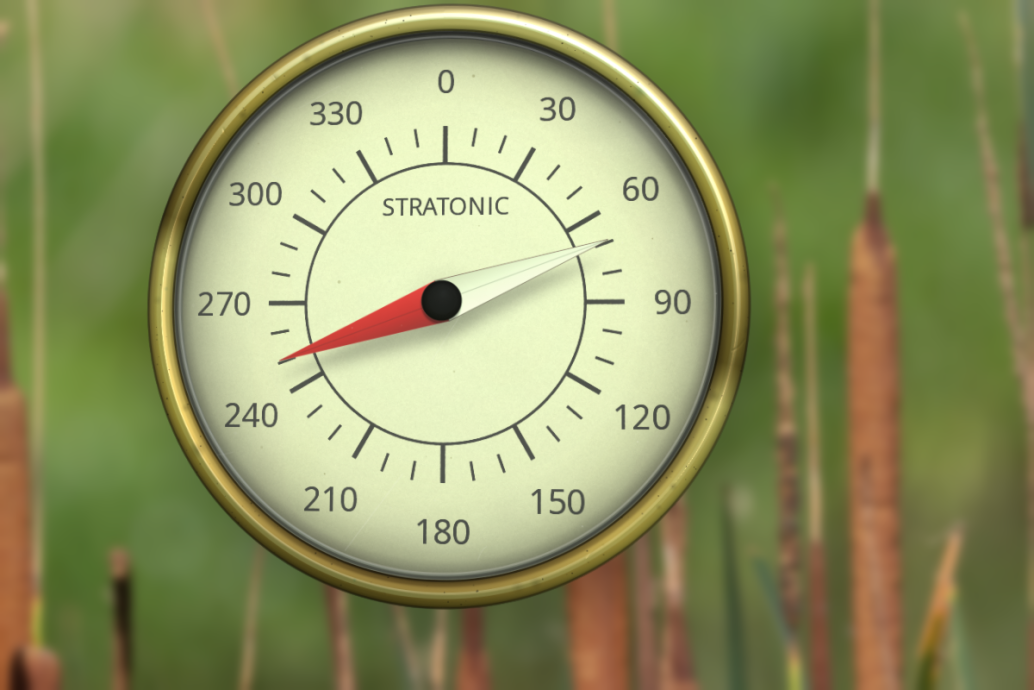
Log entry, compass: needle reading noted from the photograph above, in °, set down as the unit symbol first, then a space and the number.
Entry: ° 250
